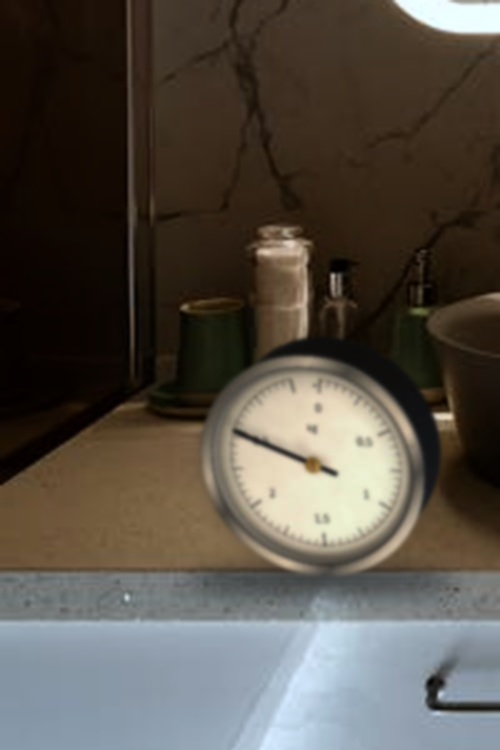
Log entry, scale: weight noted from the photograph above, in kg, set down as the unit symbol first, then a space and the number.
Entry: kg 2.5
